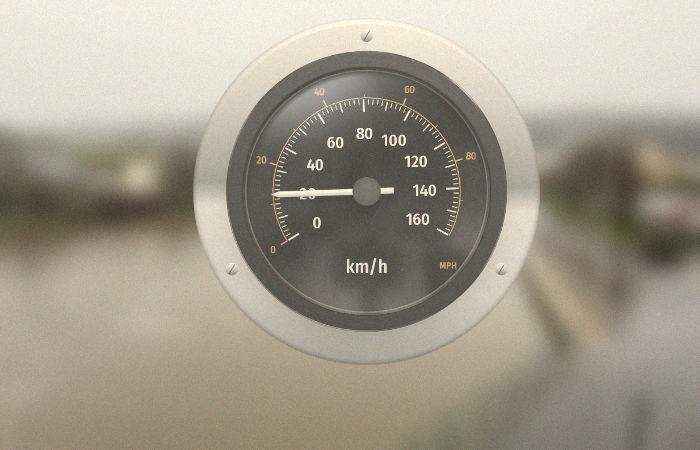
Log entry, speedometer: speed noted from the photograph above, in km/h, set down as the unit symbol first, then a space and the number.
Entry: km/h 20
